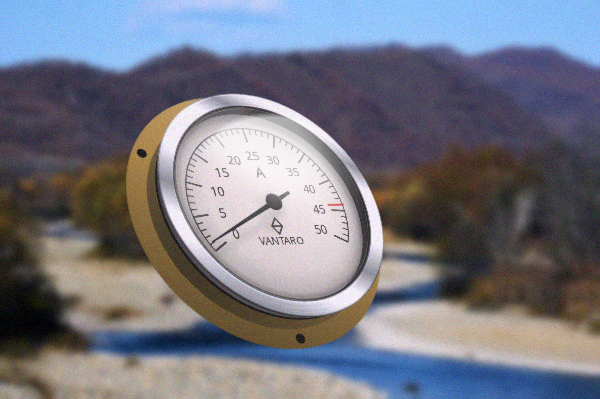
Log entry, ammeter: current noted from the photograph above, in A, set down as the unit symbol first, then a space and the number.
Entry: A 1
